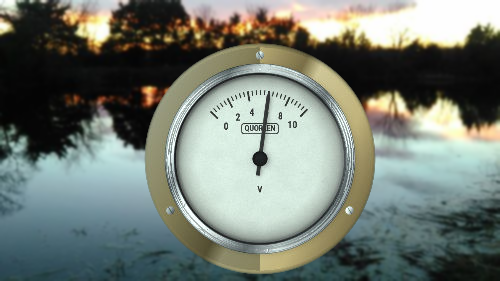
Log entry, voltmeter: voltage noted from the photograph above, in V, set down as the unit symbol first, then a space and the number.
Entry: V 6
